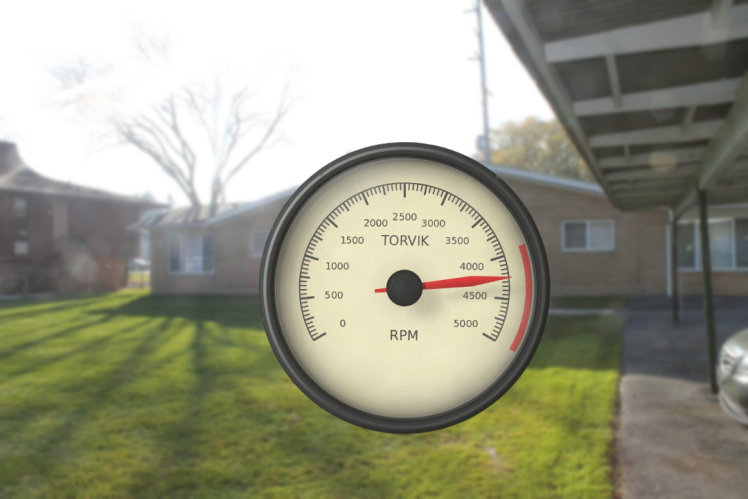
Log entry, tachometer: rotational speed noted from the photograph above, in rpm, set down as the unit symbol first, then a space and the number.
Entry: rpm 4250
